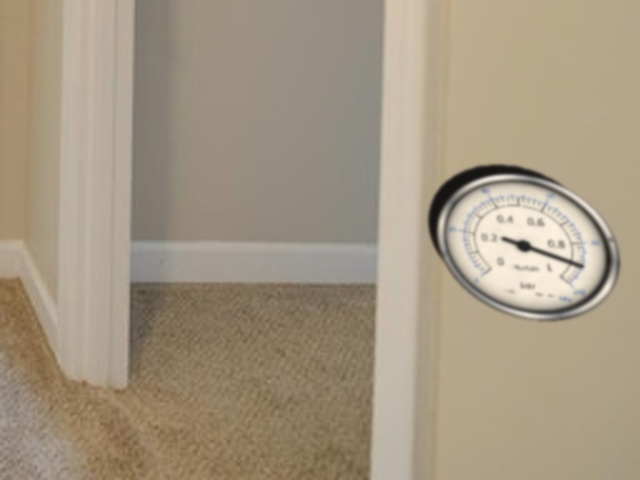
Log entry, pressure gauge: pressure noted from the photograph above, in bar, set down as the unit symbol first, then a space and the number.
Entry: bar 0.9
